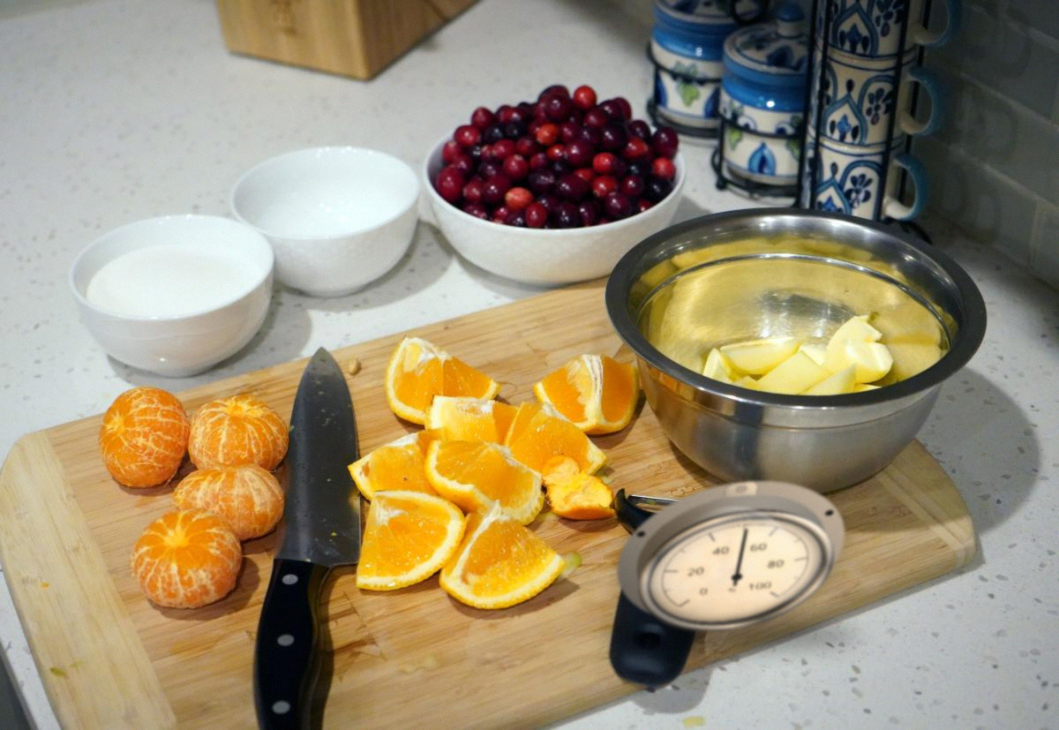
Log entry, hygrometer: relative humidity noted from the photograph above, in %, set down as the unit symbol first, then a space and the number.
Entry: % 50
